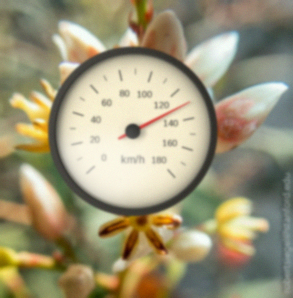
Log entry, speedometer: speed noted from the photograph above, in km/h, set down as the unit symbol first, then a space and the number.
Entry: km/h 130
